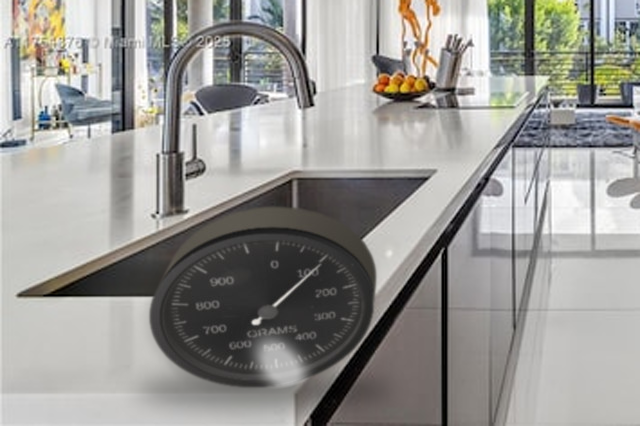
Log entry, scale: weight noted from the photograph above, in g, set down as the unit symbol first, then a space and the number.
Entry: g 100
